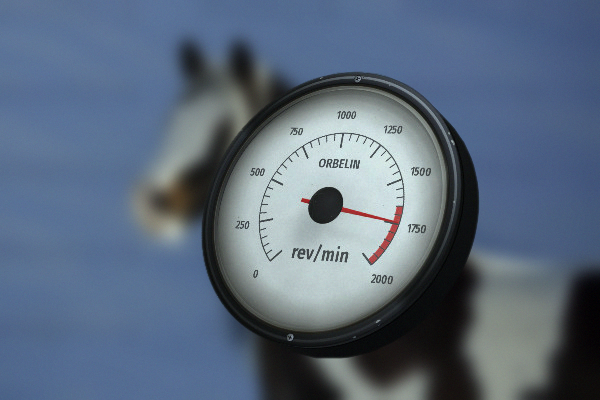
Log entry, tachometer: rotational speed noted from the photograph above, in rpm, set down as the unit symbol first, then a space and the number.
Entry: rpm 1750
